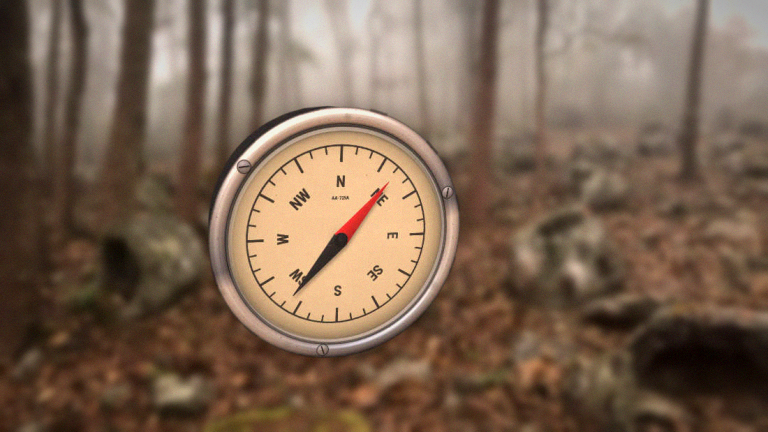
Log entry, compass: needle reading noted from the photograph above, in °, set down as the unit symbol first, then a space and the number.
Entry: ° 40
